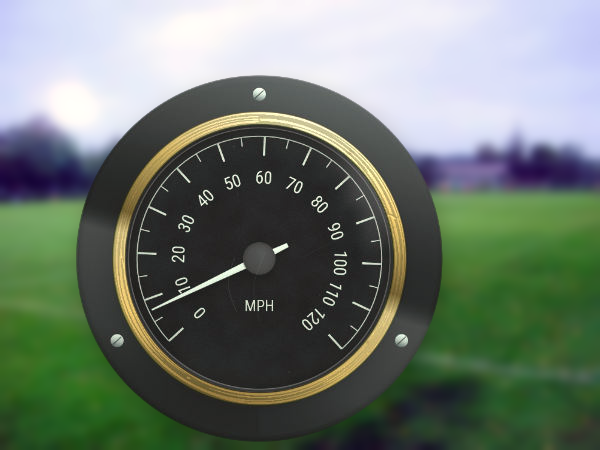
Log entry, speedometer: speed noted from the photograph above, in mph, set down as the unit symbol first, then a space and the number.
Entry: mph 7.5
